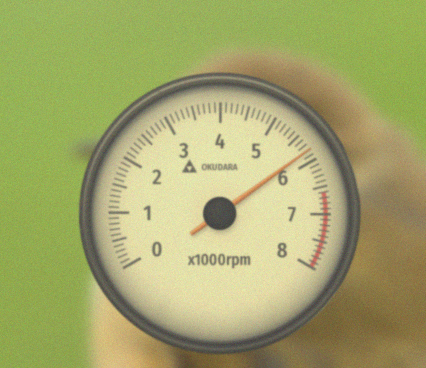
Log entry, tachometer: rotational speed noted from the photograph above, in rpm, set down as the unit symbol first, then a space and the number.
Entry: rpm 5800
